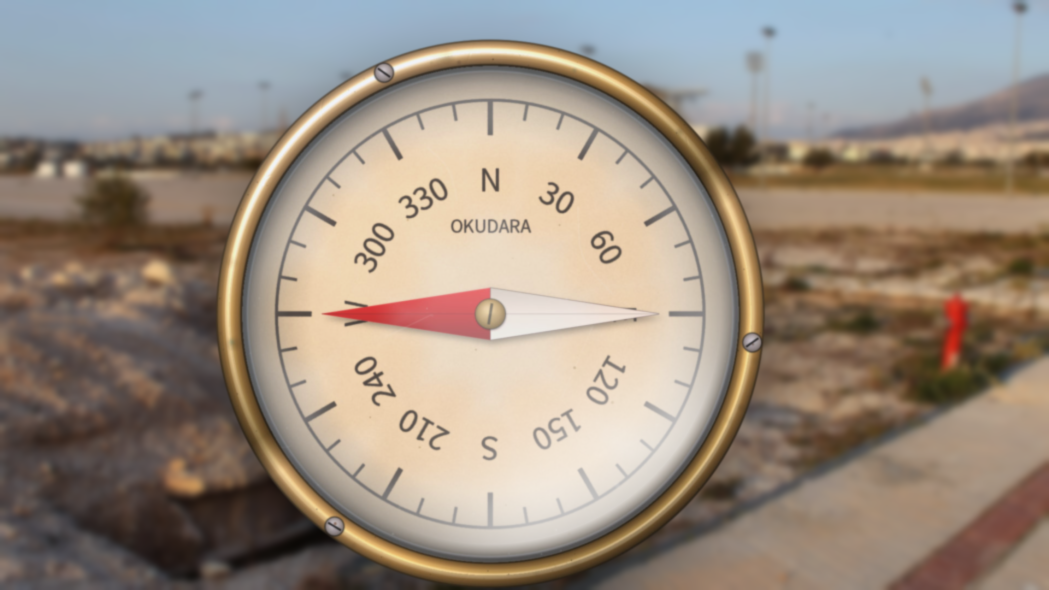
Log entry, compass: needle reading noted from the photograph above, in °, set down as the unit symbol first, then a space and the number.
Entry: ° 270
